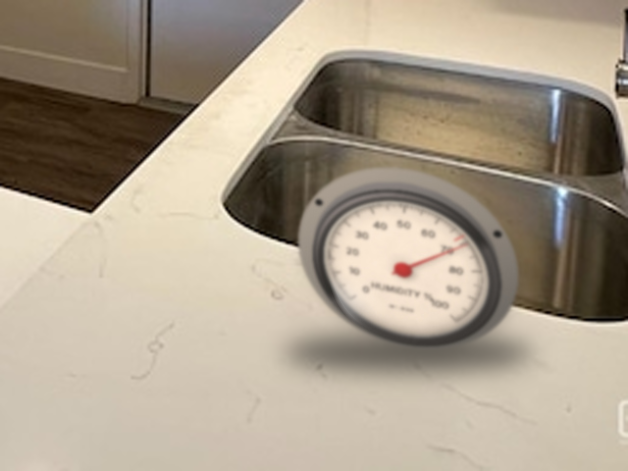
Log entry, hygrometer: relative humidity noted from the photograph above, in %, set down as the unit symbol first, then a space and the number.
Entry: % 70
